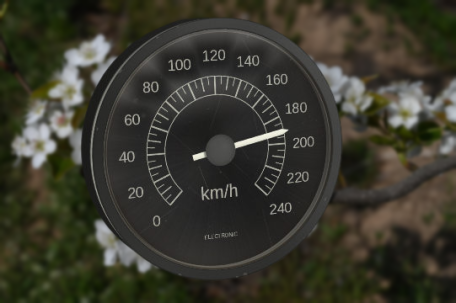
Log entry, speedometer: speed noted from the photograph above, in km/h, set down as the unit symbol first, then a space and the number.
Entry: km/h 190
